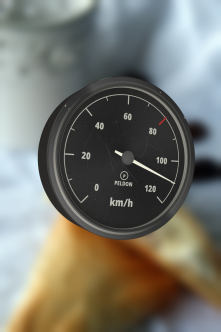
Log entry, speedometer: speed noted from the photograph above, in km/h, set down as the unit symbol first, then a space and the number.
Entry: km/h 110
